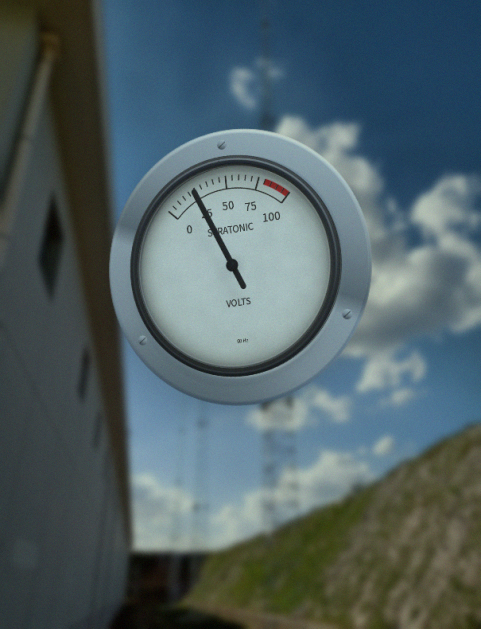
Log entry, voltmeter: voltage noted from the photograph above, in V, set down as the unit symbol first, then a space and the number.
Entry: V 25
